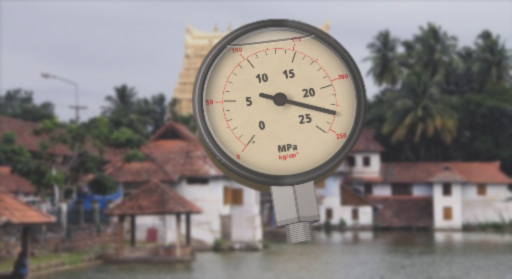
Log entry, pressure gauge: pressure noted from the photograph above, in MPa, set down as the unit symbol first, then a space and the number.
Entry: MPa 23
